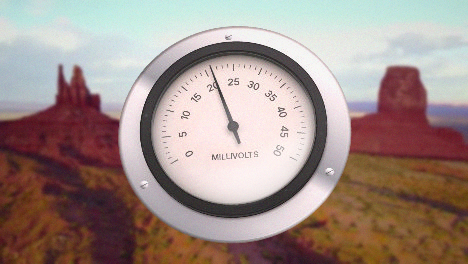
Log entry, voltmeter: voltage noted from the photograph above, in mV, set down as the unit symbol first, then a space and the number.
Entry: mV 21
